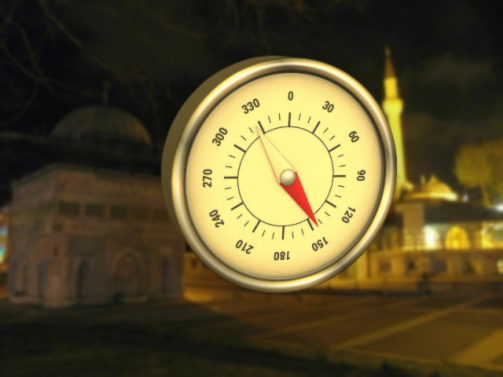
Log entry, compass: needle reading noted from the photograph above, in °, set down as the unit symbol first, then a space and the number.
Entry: ° 145
